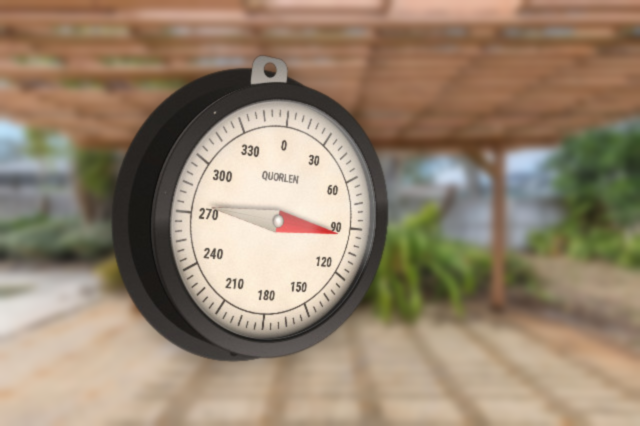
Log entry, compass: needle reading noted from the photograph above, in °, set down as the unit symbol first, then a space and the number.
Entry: ° 95
